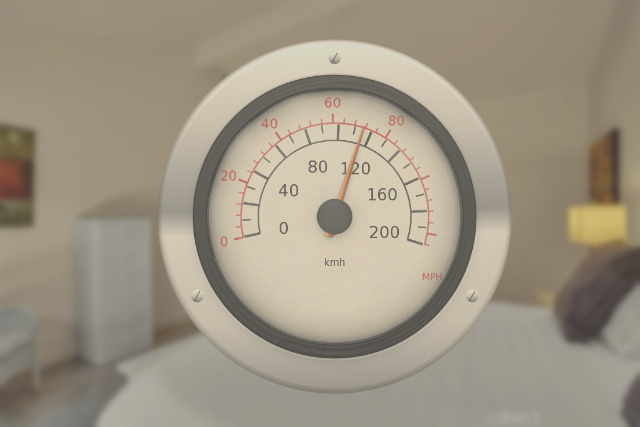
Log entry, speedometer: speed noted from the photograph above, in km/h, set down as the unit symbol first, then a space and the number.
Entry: km/h 115
